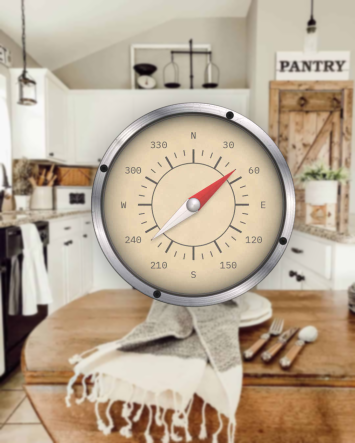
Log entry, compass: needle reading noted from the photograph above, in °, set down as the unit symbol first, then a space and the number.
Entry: ° 50
